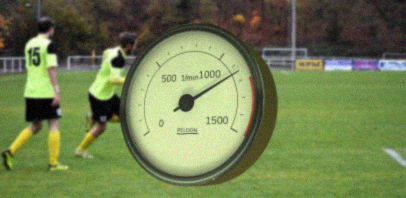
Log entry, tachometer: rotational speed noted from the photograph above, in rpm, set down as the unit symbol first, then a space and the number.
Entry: rpm 1150
